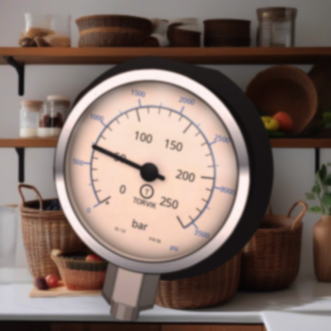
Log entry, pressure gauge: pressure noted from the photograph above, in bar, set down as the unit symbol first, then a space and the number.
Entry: bar 50
